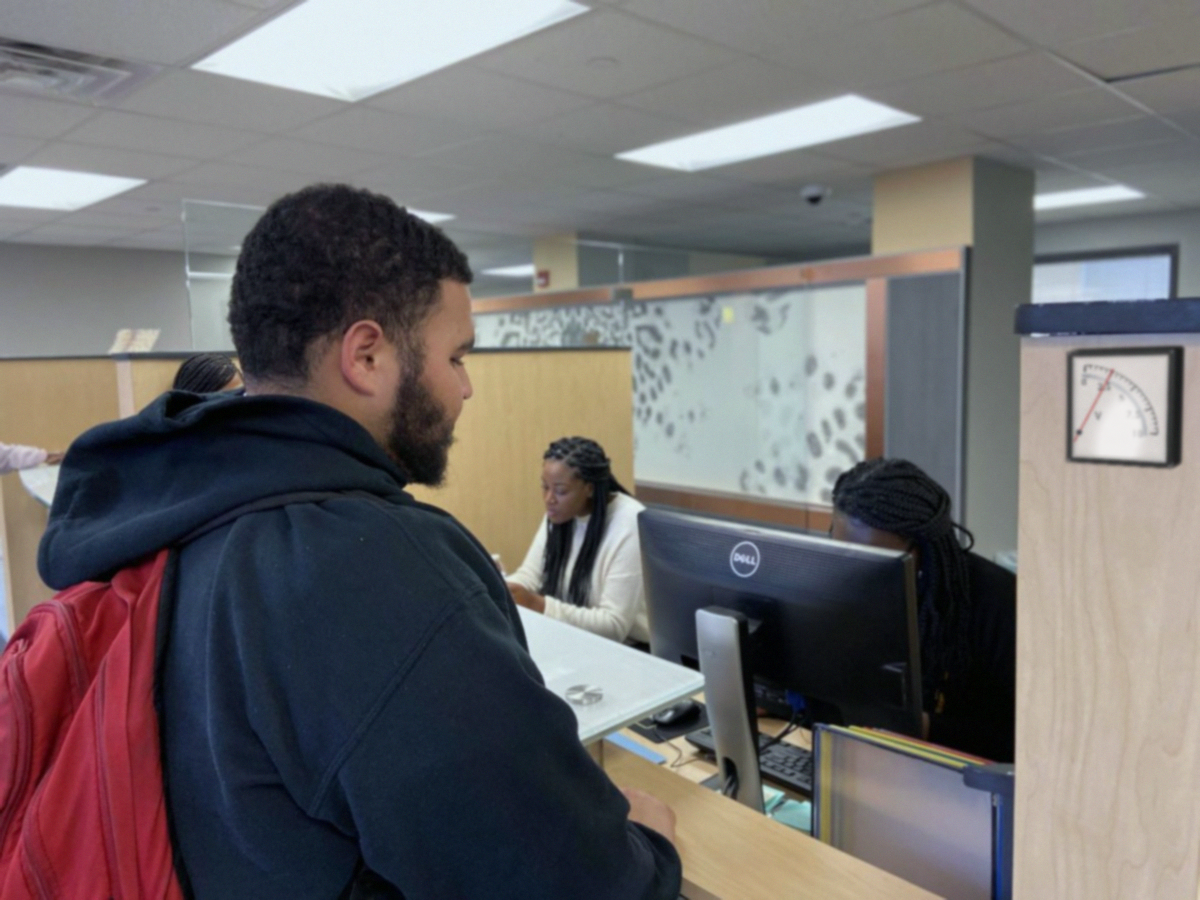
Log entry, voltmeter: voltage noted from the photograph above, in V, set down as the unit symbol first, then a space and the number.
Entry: V 2.5
